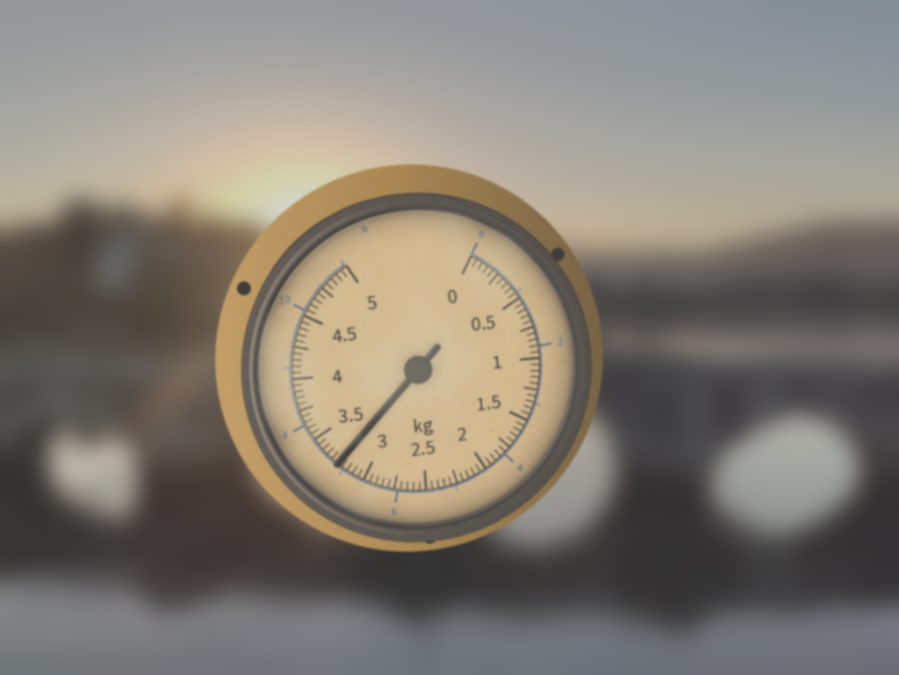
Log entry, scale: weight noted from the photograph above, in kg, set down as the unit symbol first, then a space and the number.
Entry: kg 3.25
